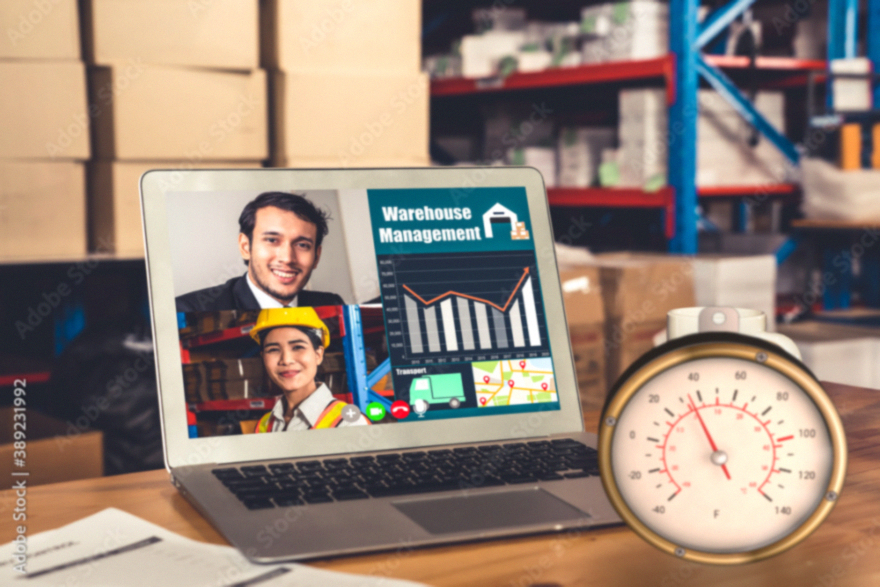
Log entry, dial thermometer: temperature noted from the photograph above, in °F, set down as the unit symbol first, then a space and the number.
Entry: °F 35
